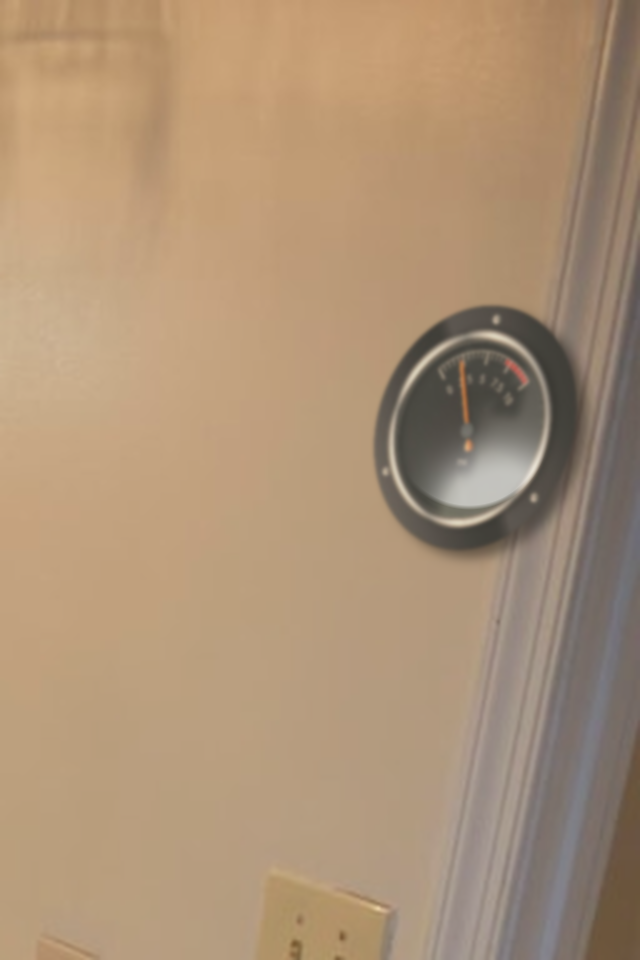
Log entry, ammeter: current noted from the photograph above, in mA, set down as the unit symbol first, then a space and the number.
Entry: mA 2.5
